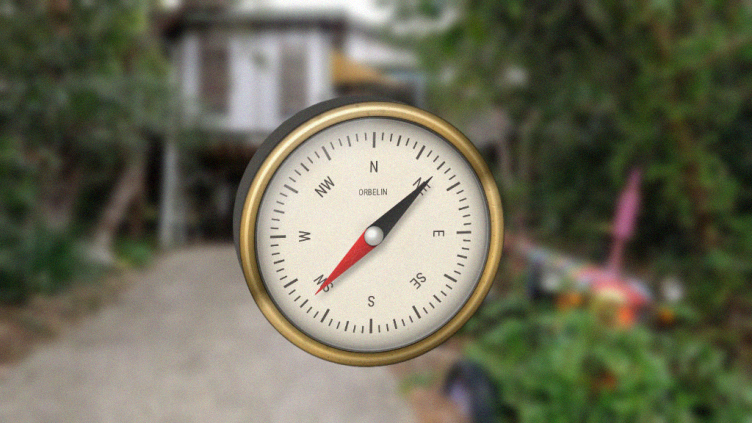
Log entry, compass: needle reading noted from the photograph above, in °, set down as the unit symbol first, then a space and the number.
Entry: ° 225
